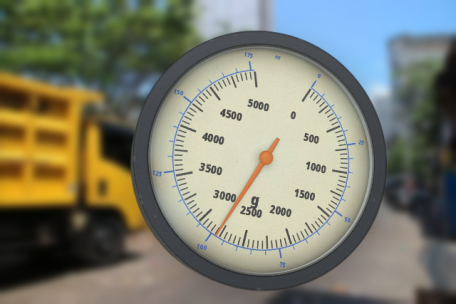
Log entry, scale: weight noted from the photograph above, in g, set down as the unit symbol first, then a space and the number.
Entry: g 2800
